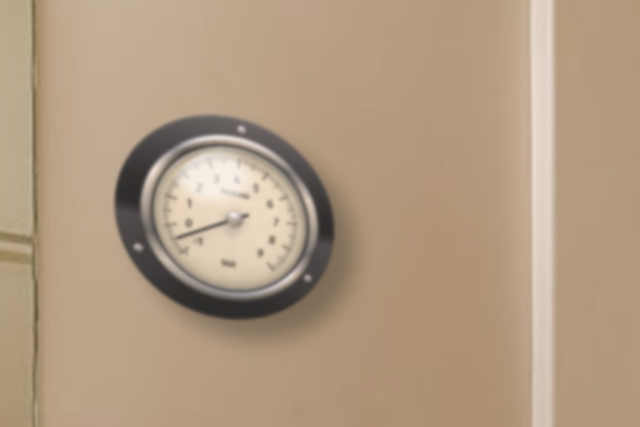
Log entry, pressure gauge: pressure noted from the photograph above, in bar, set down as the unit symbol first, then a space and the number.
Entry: bar -0.5
